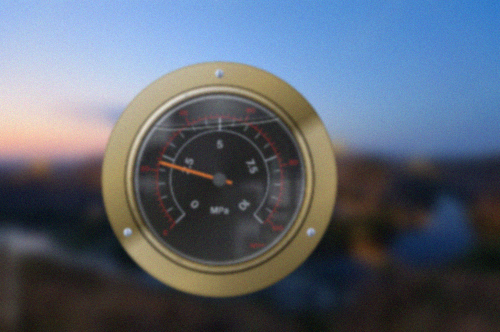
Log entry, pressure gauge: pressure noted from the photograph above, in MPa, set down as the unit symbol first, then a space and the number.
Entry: MPa 2.25
